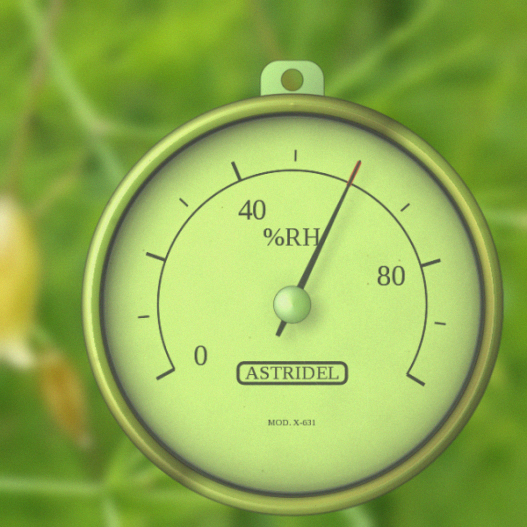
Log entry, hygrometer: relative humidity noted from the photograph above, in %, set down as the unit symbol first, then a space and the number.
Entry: % 60
